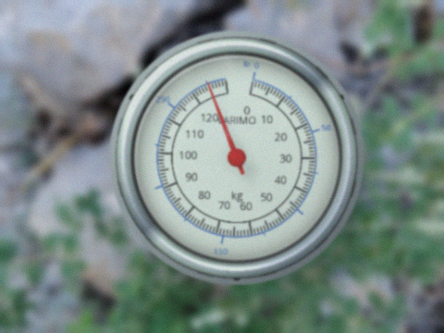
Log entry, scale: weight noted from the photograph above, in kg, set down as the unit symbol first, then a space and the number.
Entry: kg 125
